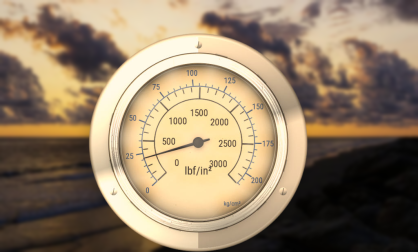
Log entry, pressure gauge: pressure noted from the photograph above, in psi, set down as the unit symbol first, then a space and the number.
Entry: psi 300
